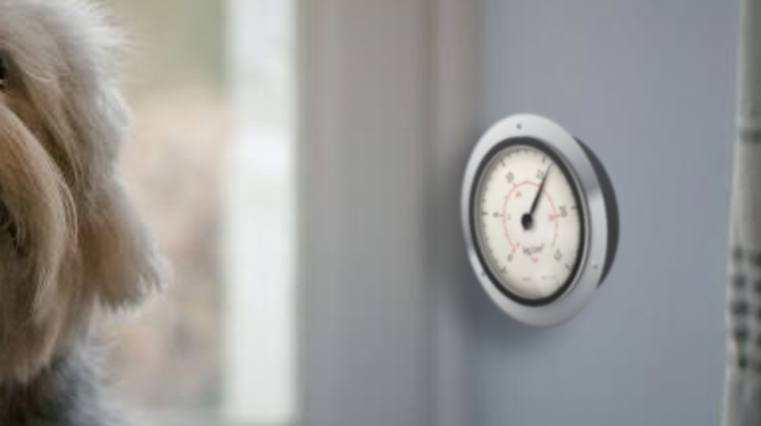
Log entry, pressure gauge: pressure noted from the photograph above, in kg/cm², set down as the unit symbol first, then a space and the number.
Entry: kg/cm² 16
